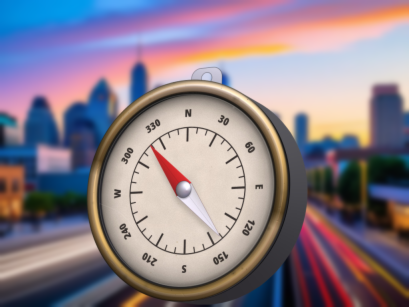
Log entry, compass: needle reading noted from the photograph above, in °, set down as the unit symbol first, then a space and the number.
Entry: ° 320
